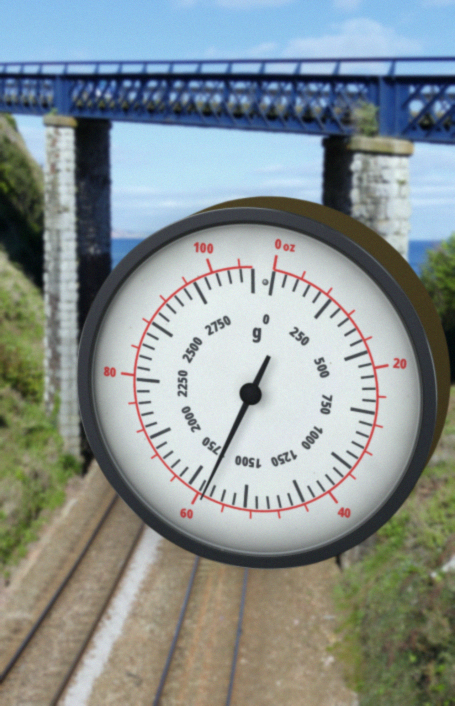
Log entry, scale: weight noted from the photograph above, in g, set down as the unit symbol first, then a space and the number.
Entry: g 1675
